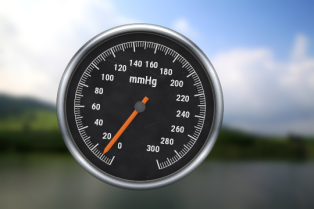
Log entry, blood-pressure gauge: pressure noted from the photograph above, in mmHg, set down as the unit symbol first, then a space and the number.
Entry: mmHg 10
